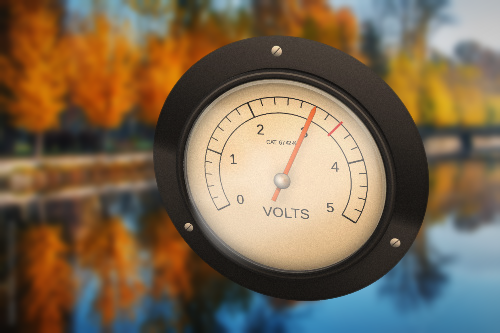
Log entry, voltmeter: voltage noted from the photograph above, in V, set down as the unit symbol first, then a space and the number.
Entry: V 3
